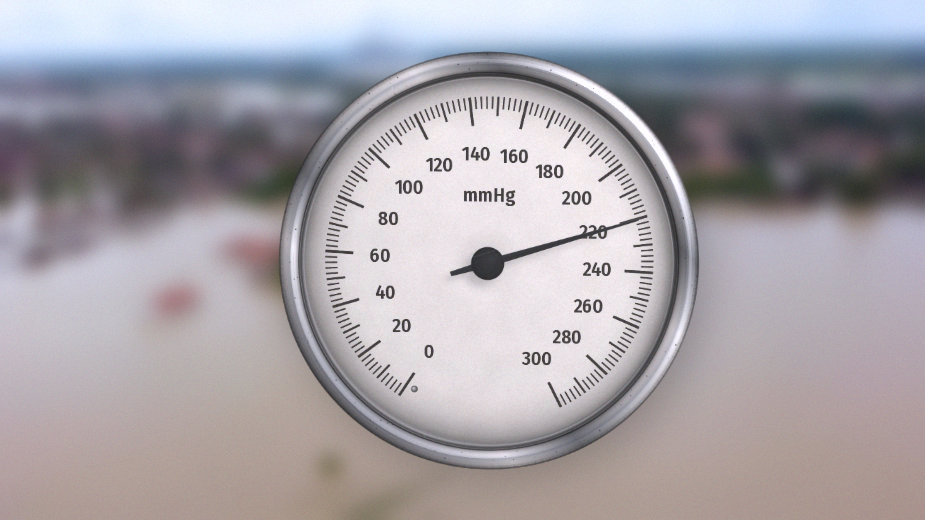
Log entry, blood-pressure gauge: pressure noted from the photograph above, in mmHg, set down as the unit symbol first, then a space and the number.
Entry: mmHg 220
